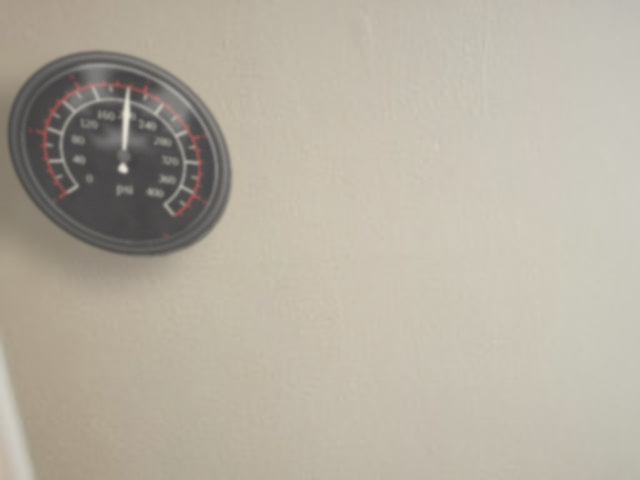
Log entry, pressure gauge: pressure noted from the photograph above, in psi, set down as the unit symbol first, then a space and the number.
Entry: psi 200
